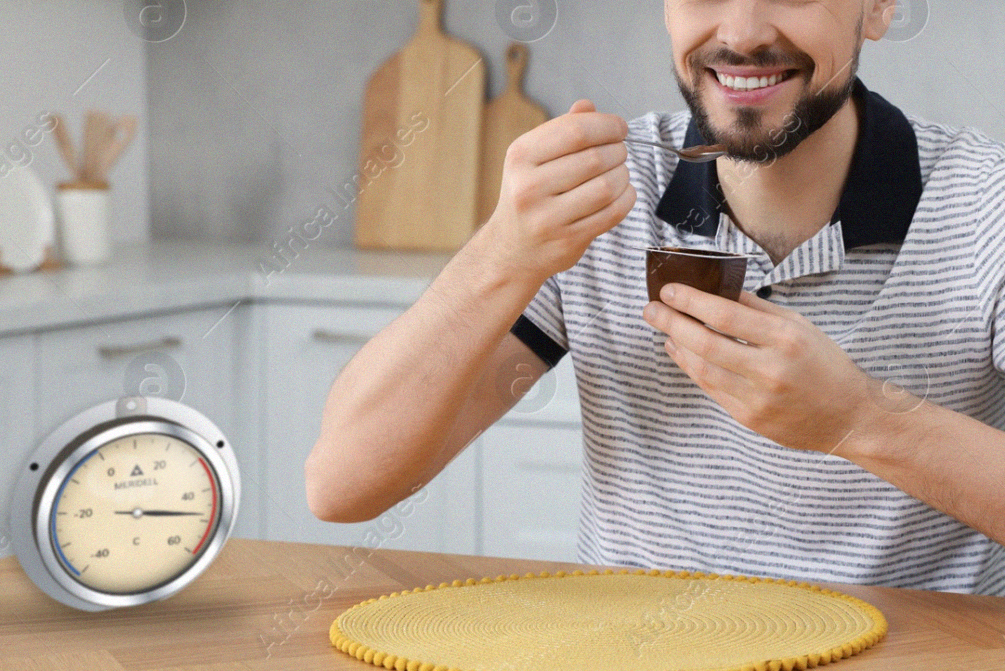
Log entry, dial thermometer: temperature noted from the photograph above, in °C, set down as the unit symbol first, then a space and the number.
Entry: °C 47.5
